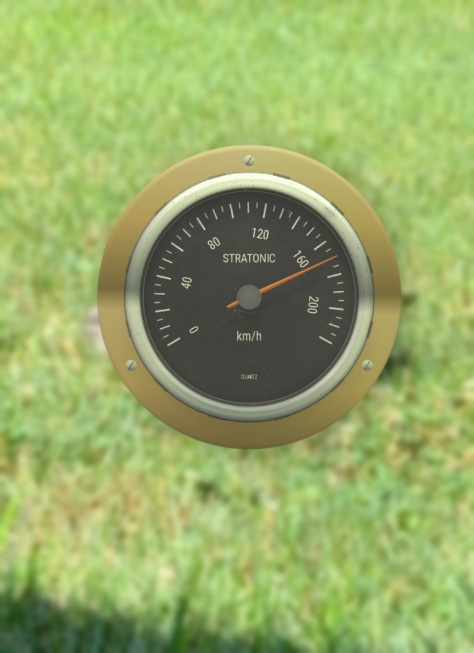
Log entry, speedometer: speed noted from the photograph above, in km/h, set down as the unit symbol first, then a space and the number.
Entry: km/h 170
